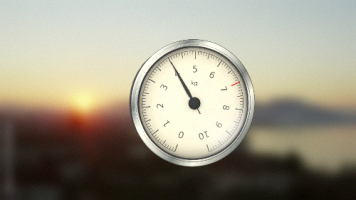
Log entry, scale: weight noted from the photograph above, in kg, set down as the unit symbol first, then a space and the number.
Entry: kg 4
